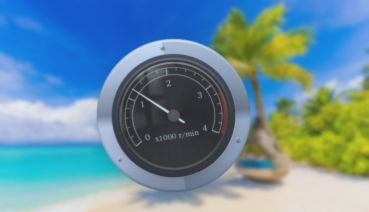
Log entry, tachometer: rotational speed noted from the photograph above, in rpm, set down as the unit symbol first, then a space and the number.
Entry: rpm 1200
